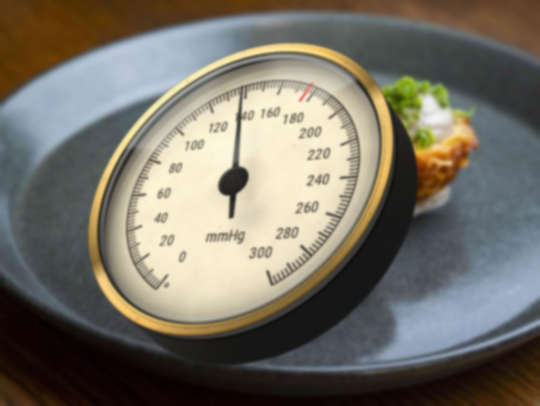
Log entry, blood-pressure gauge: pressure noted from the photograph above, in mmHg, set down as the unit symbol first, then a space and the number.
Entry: mmHg 140
